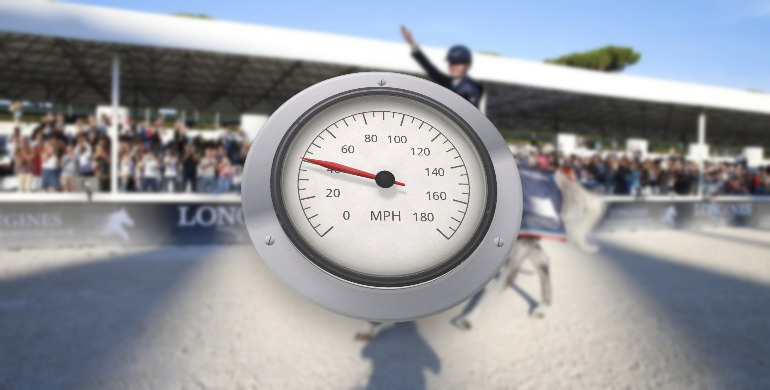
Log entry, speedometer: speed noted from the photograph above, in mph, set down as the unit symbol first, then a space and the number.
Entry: mph 40
